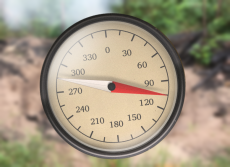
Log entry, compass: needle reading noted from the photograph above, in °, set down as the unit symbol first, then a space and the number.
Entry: ° 105
